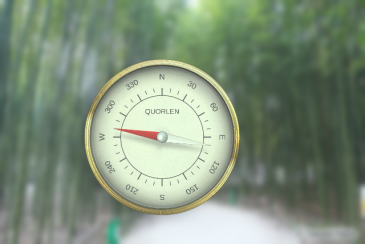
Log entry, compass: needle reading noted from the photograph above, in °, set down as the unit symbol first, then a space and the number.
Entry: ° 280
